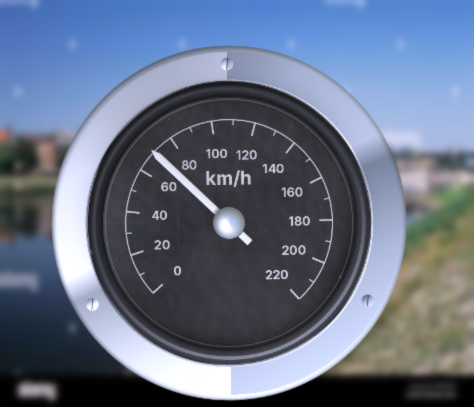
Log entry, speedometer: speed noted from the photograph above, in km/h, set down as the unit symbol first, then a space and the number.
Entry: km/h 70
